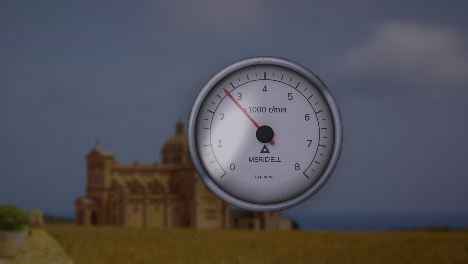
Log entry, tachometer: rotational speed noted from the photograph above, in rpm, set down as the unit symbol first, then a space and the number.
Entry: rpm 2750
